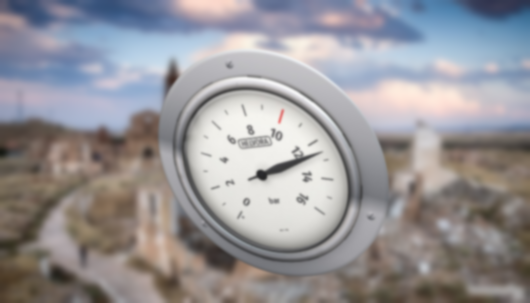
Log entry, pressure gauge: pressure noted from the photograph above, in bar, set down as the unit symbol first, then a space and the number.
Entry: bar 12.5
